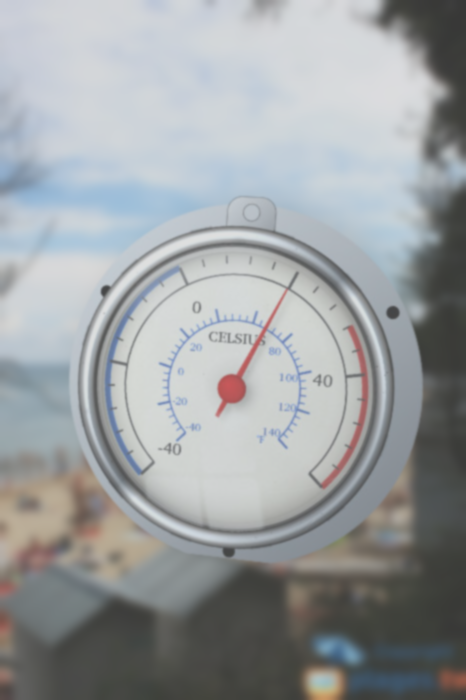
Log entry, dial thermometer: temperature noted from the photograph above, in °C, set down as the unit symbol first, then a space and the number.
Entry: °C 20
